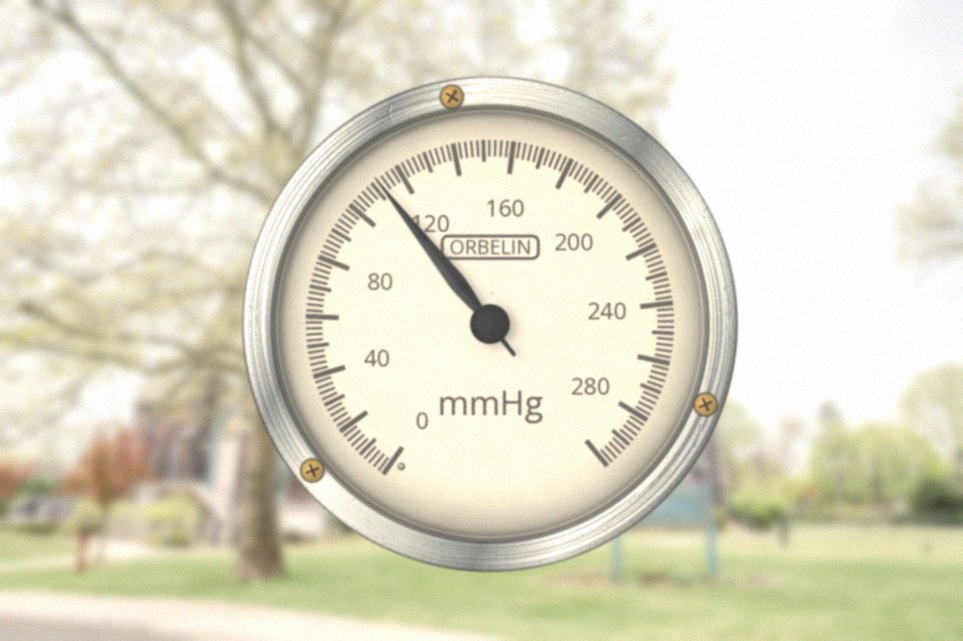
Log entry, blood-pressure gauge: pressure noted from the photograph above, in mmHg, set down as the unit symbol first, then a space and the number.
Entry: mmHg 112
